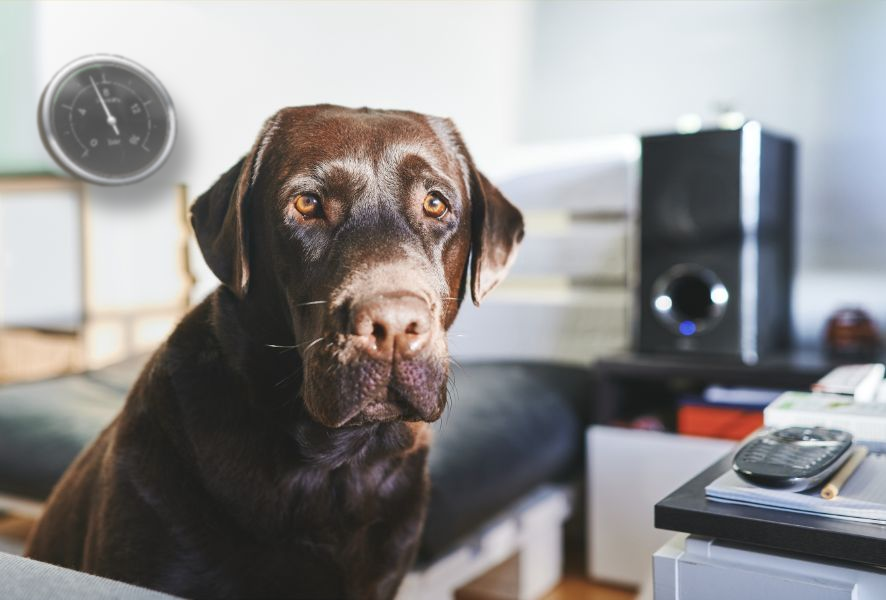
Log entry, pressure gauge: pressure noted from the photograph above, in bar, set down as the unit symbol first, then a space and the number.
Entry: bar 7
